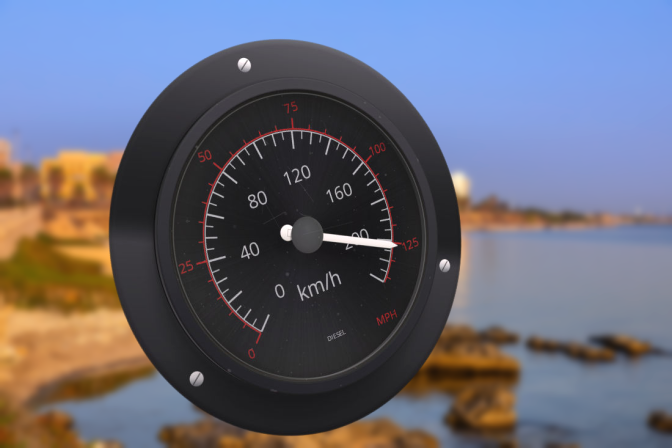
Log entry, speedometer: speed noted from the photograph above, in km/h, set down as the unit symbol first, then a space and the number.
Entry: km/h 202.5
